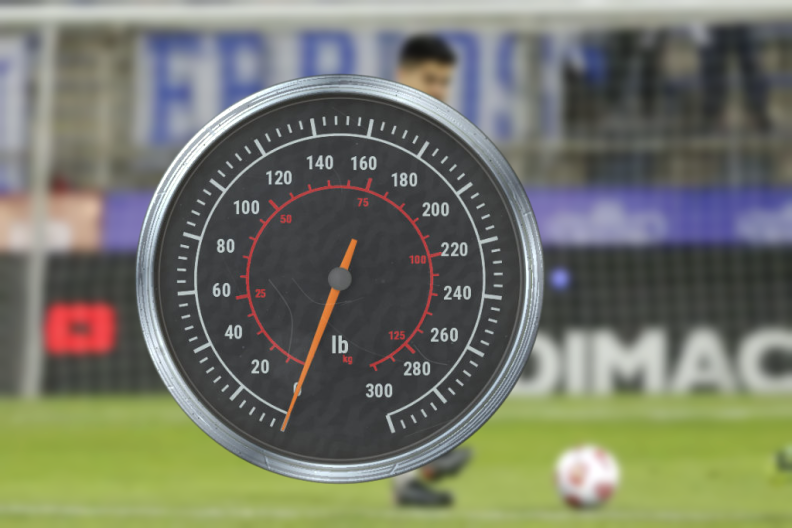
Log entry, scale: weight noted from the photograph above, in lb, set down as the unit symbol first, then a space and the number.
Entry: lb 0
